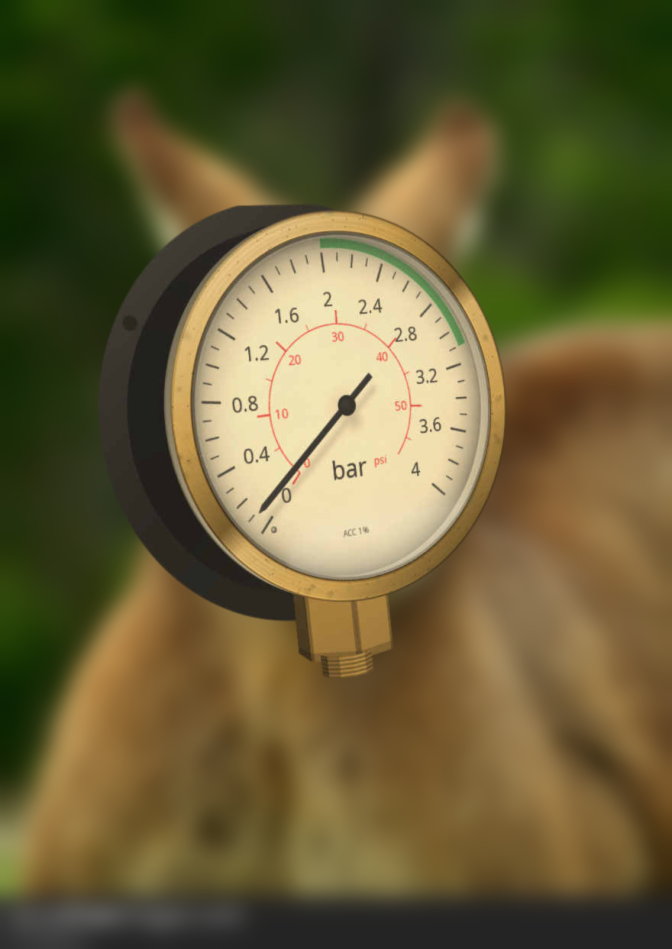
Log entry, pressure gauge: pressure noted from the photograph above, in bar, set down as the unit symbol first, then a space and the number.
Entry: bar 0.1
